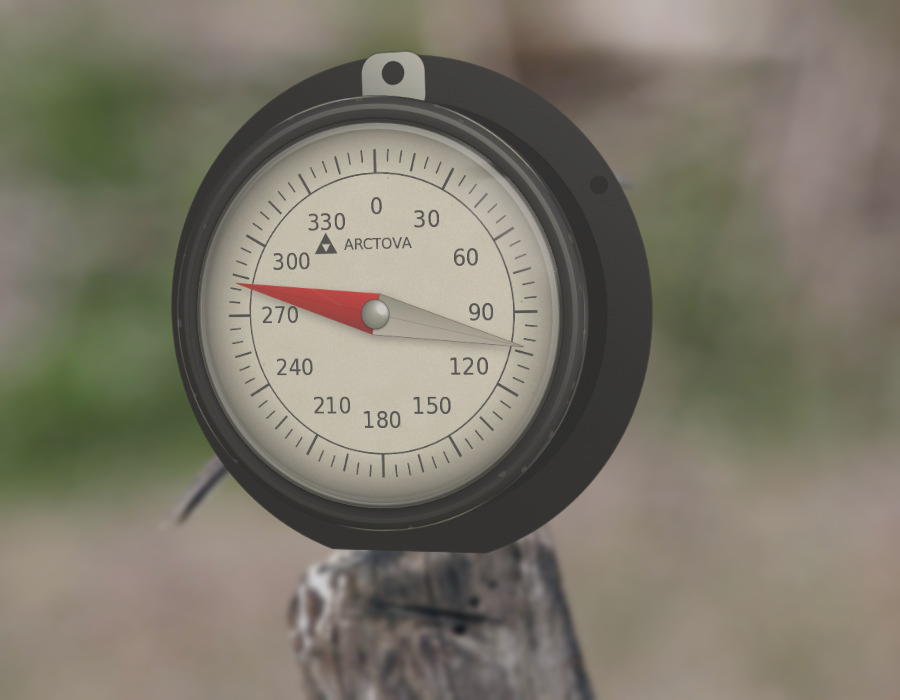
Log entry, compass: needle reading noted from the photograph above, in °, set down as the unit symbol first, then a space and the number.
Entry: ° 282.5
